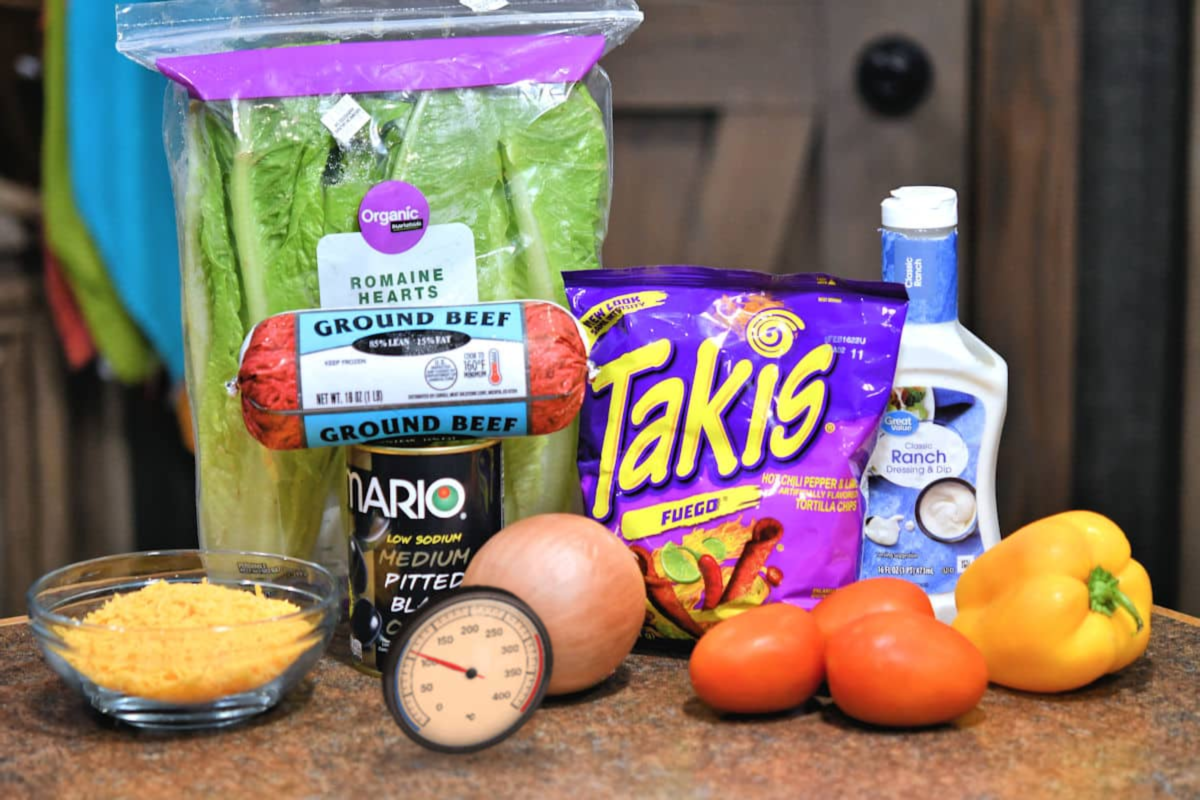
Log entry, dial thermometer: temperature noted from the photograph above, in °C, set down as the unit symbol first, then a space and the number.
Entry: °C 110
